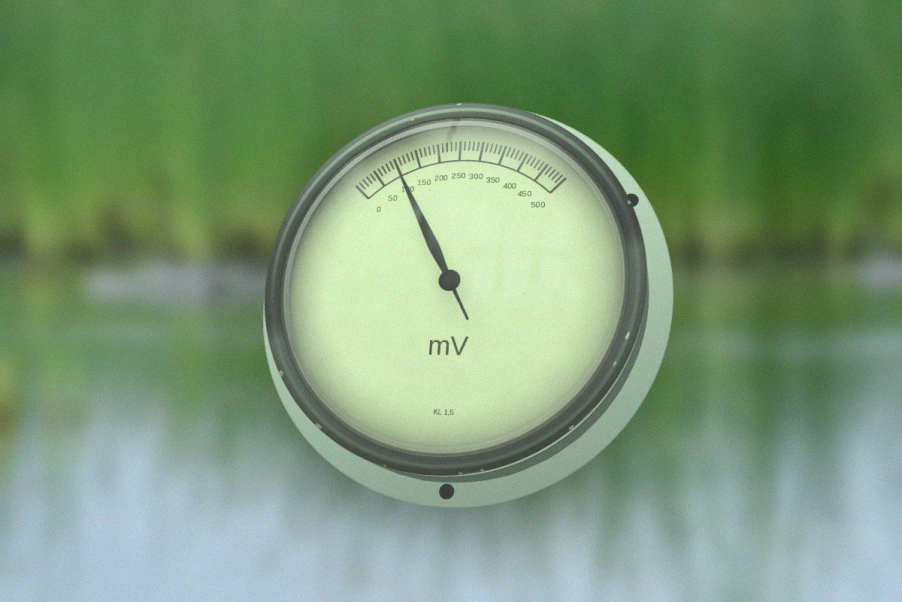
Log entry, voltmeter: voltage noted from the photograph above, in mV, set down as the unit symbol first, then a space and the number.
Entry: mV 100
